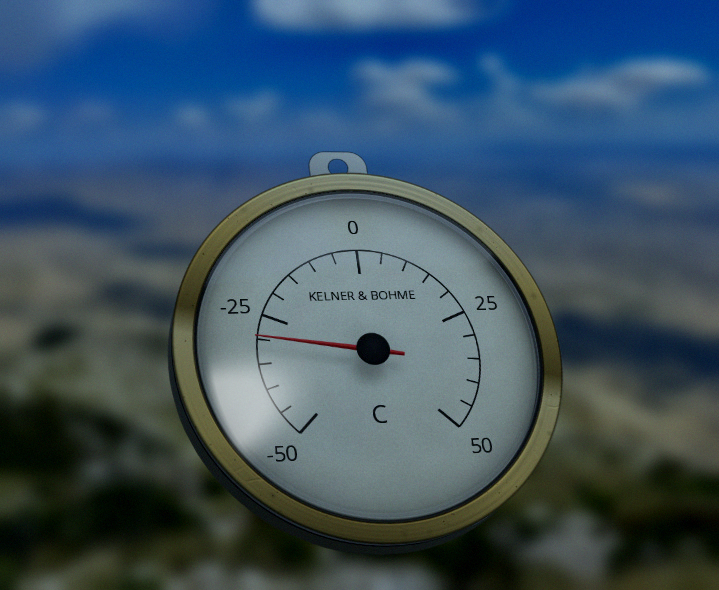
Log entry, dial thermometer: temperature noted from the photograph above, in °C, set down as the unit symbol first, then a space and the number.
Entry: °C -30
